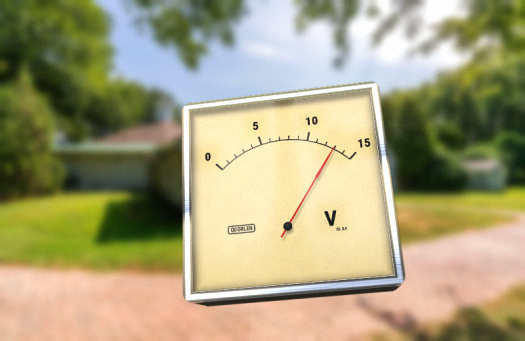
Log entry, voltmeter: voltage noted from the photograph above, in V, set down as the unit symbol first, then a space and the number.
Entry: V 13
